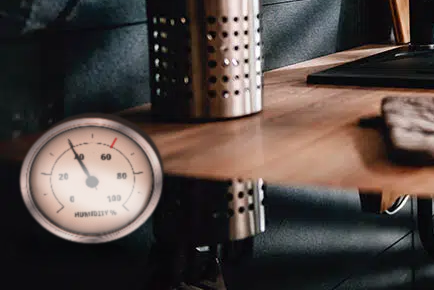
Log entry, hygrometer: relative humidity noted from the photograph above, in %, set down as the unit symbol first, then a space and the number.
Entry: % 40
